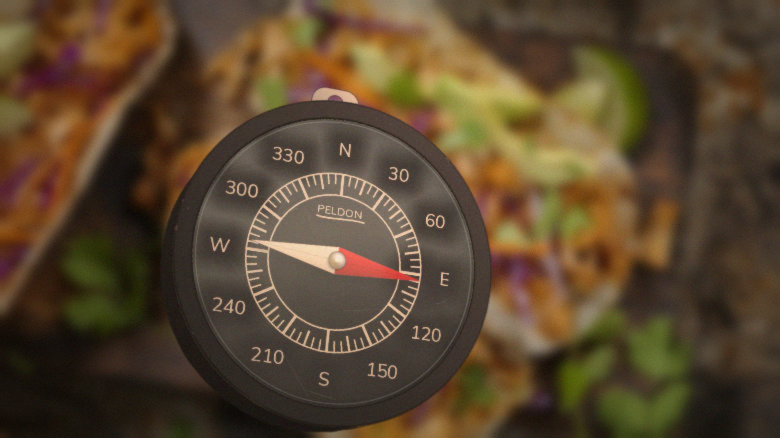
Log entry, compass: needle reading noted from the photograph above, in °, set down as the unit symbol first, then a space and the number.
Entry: ° 95
